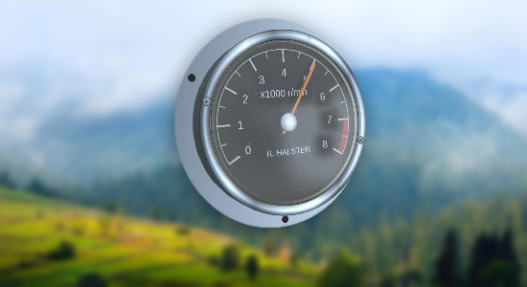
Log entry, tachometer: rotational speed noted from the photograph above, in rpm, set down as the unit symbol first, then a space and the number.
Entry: rpm 5000
